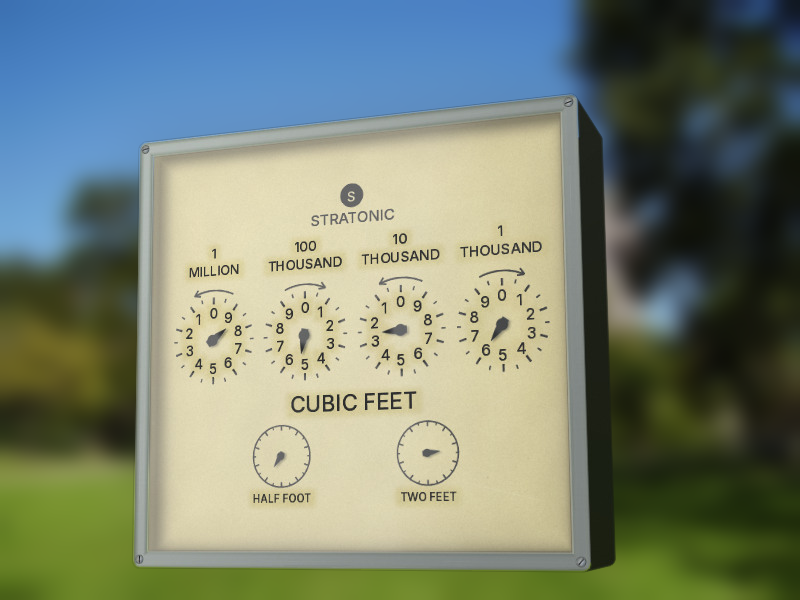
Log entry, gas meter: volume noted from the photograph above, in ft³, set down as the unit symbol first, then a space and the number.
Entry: ft³ 852600
